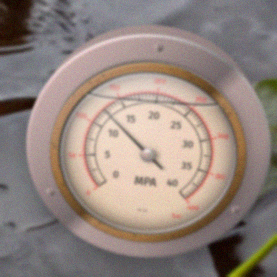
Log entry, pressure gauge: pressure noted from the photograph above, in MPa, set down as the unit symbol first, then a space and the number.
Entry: MPa 12.5
